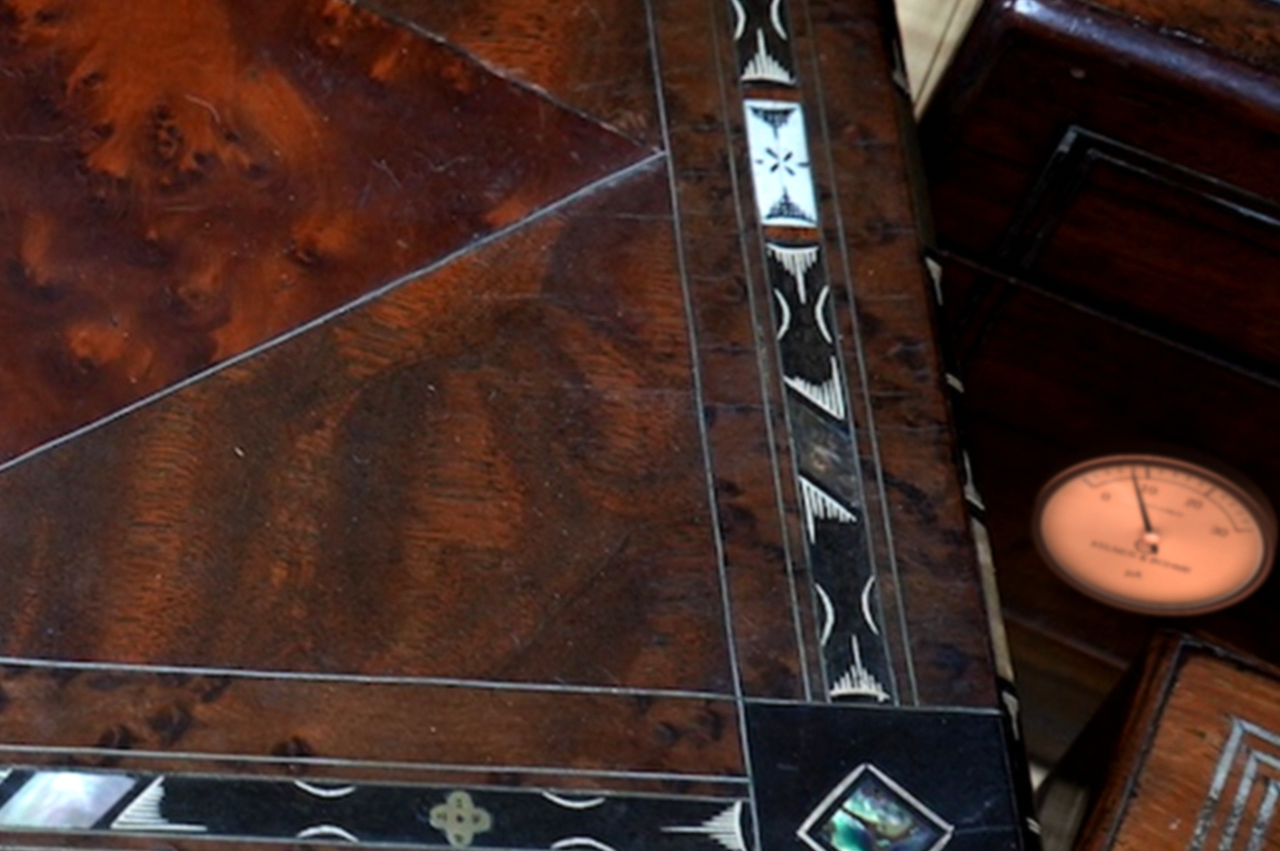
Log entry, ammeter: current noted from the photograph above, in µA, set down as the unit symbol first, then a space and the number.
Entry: µA 8
